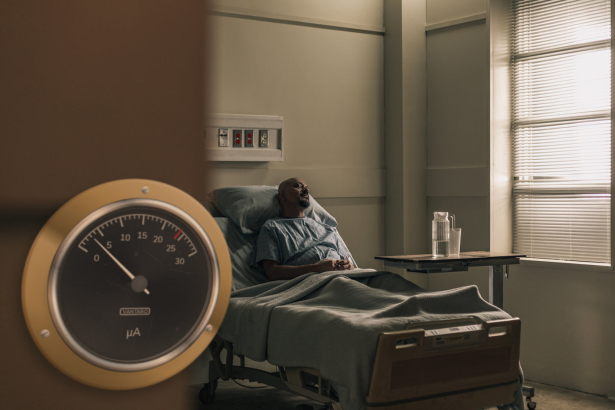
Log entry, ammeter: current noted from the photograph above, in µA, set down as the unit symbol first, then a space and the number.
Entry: µA 3
